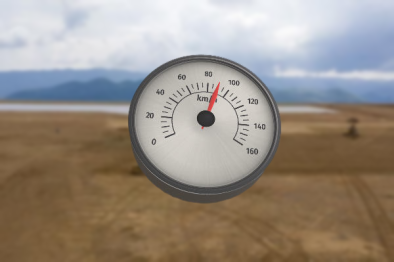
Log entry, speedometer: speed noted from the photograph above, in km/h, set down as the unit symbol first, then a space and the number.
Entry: km/h 90
